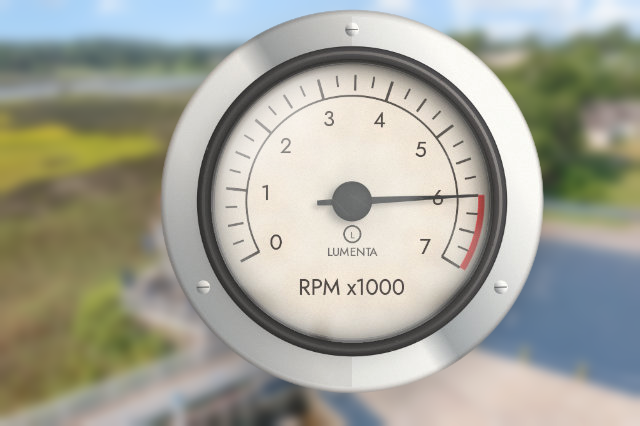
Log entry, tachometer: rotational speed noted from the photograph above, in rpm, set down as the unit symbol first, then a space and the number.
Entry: rpm 6000
